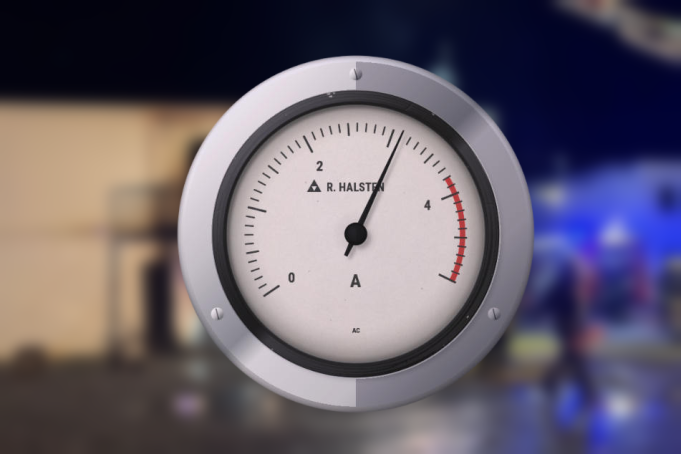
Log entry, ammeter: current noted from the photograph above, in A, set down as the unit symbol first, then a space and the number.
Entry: A 3.1
